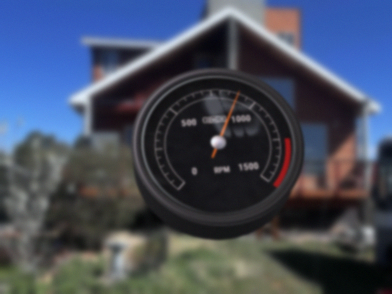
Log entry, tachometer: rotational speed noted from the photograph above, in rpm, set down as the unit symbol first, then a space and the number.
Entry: rpm 900
